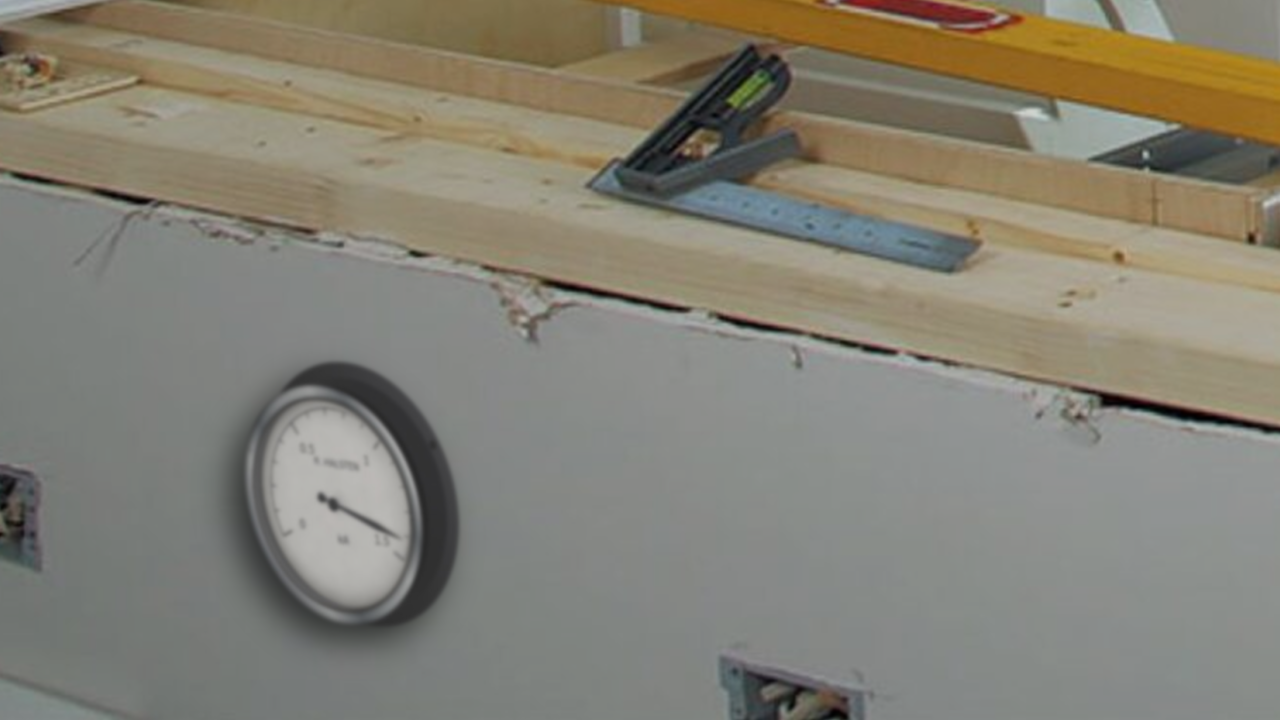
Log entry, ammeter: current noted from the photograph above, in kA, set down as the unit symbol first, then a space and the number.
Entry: kA 1.4
